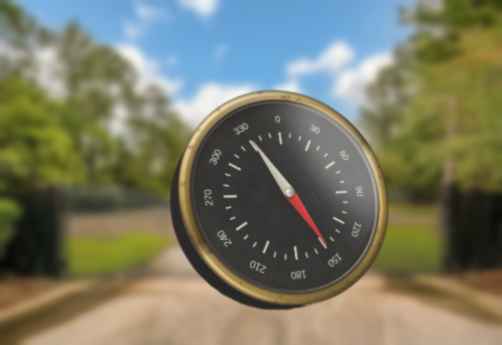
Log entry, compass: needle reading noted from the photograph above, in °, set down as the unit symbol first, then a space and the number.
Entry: ° 150
